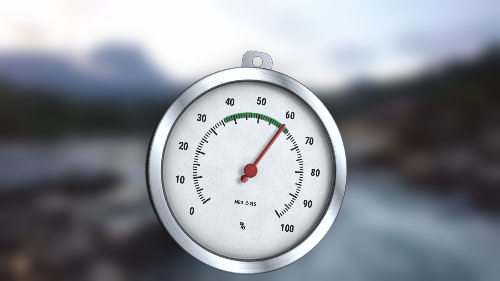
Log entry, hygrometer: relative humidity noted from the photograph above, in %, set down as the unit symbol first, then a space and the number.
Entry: % 60
